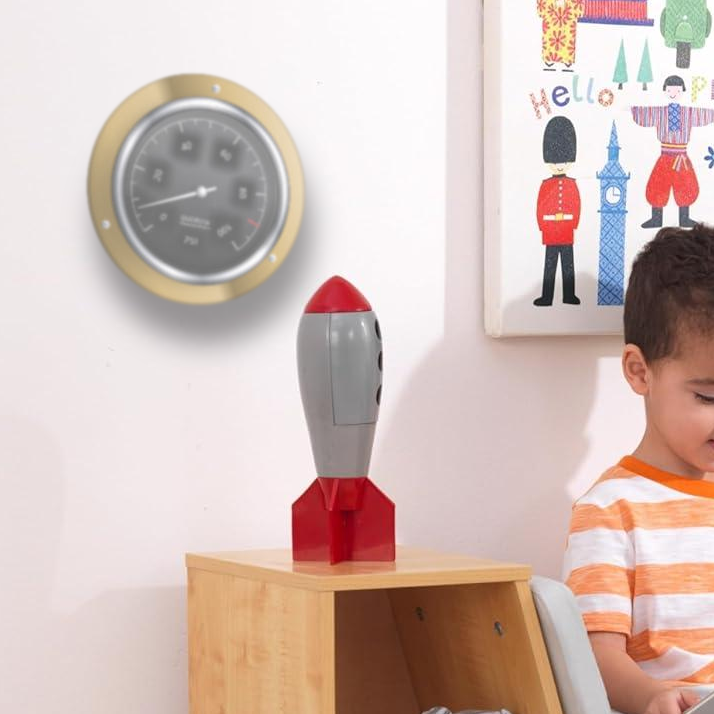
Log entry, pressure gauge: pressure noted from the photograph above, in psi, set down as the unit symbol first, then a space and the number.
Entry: psi 7.5
